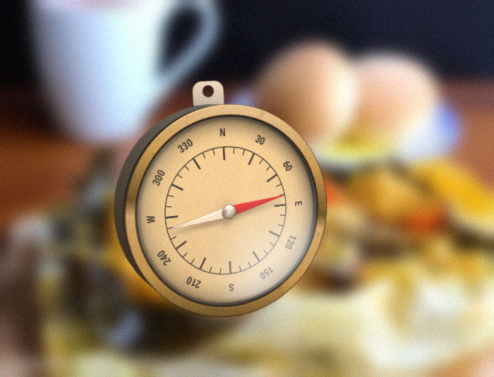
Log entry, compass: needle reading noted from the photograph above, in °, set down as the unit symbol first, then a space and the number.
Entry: ° 80
